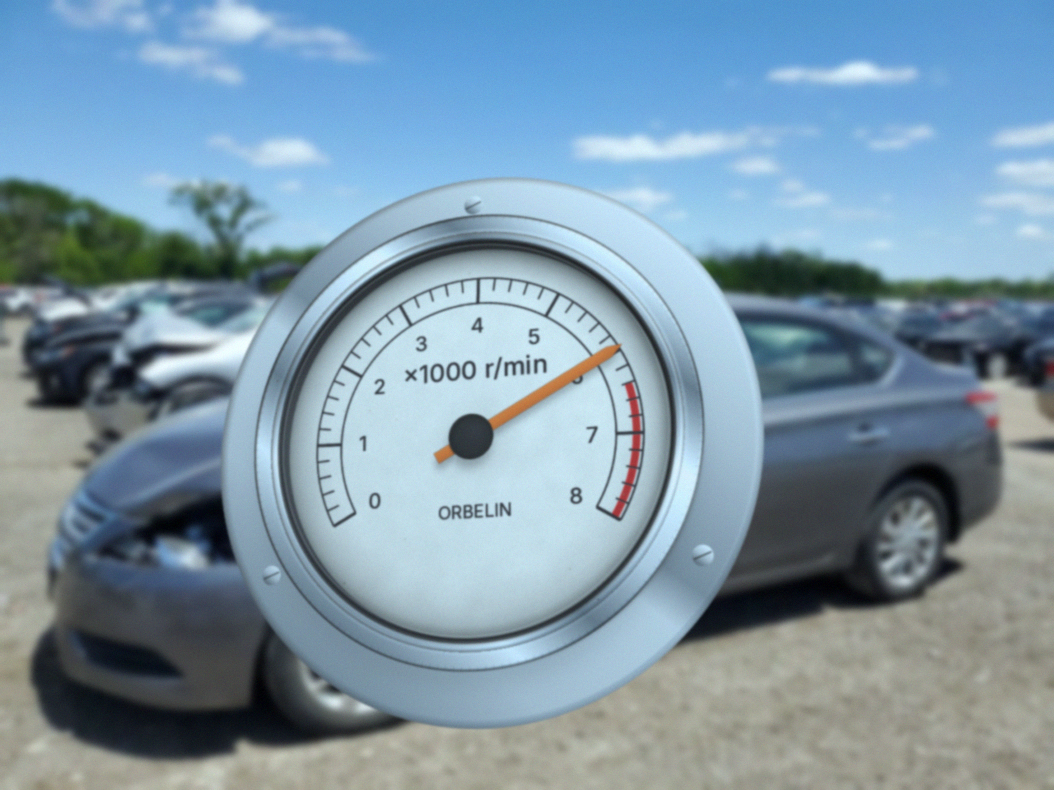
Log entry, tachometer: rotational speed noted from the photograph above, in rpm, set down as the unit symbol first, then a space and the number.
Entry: rpm 6000
